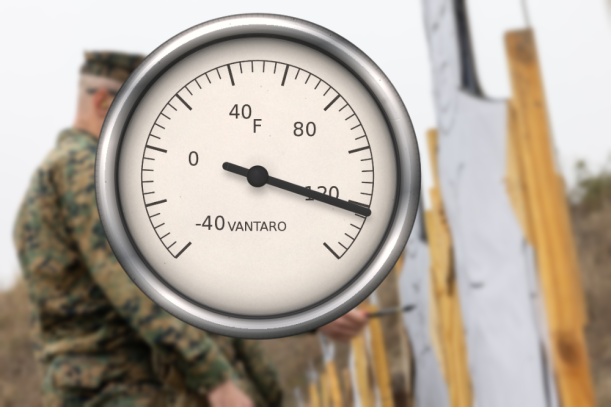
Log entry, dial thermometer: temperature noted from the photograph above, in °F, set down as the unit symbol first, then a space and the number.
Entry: °F 122
